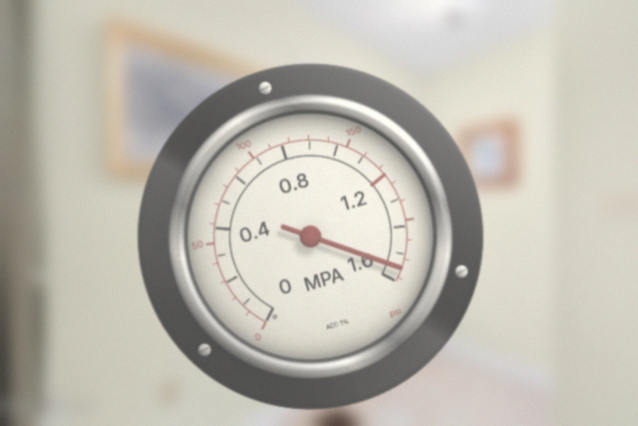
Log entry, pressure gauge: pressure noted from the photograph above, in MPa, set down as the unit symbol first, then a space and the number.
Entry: MPa 1.55
